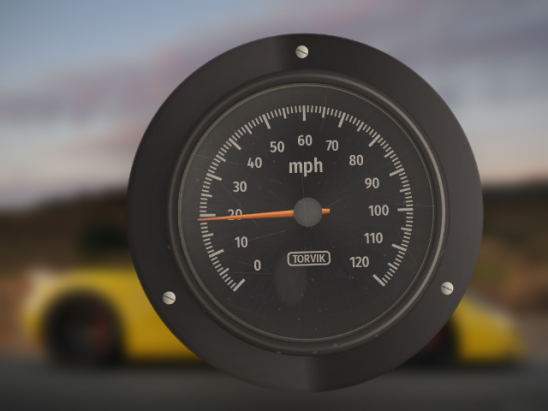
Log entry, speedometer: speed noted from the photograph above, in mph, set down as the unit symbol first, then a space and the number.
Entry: mph 19
